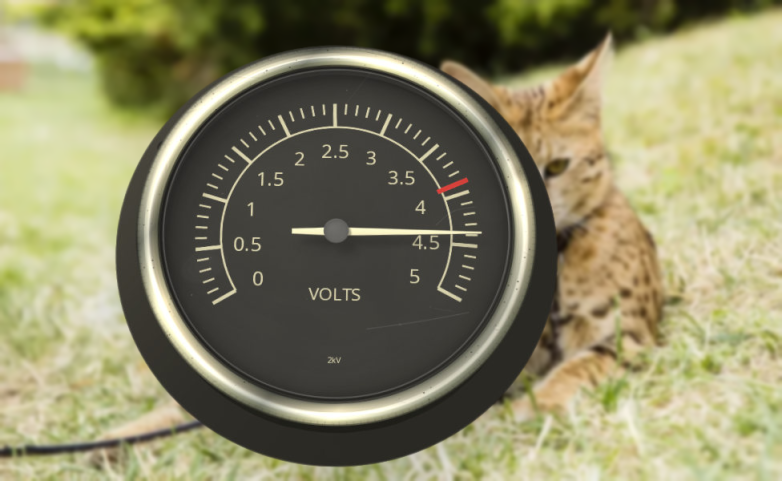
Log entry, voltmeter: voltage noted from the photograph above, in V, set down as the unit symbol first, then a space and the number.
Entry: V 4.4
